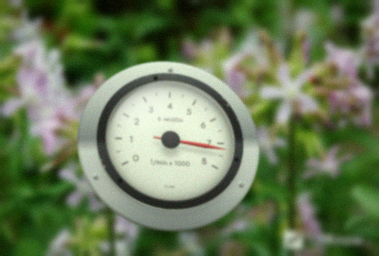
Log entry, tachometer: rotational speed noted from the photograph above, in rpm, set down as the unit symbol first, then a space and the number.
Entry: rpm 7250
